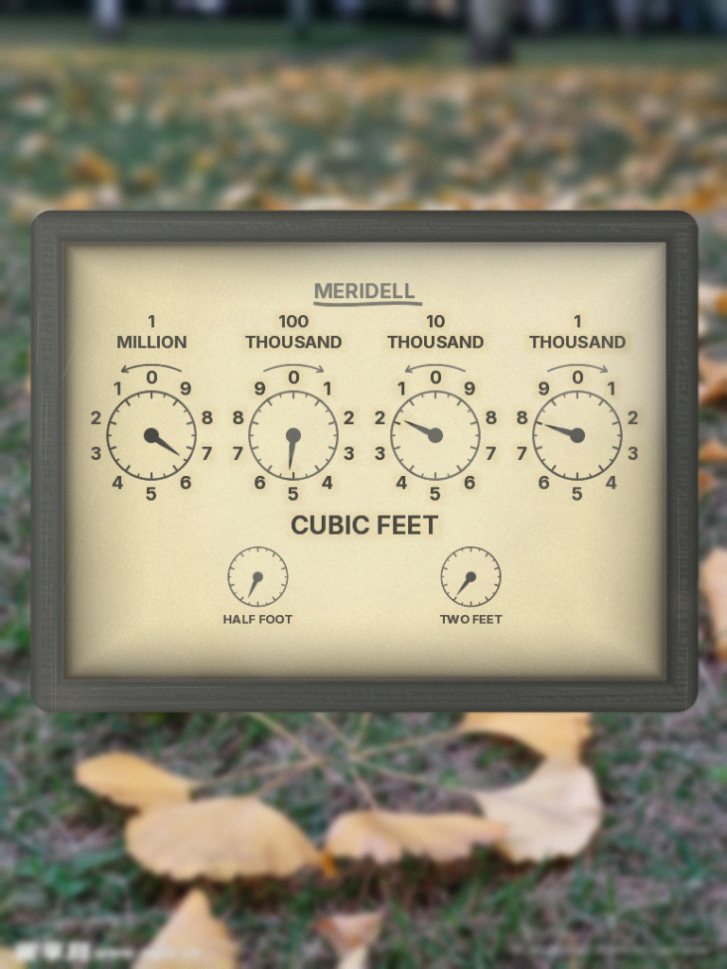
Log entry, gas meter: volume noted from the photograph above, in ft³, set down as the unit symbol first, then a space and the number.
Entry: ft³ 651800
